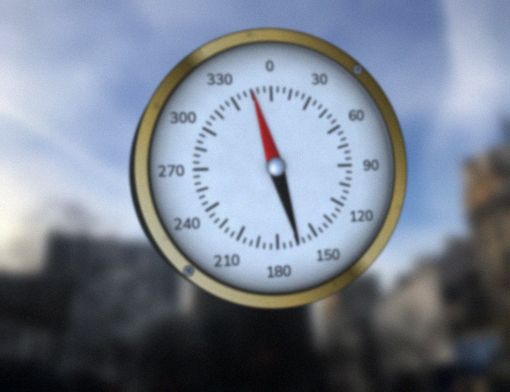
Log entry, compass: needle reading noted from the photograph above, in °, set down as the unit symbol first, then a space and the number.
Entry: ° 345
